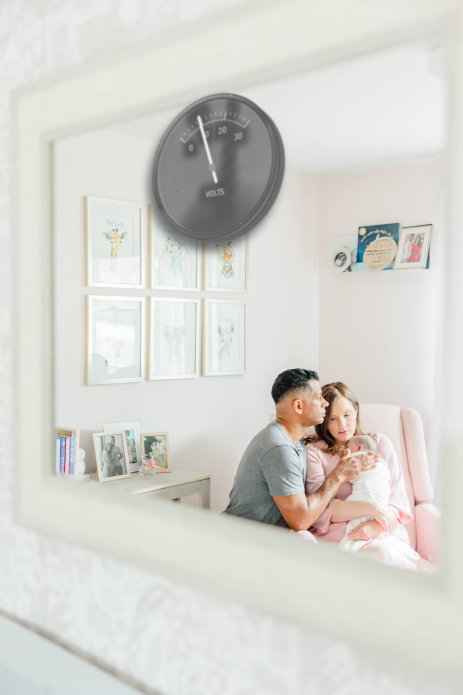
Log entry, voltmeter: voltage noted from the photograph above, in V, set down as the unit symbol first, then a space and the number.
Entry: V 10
